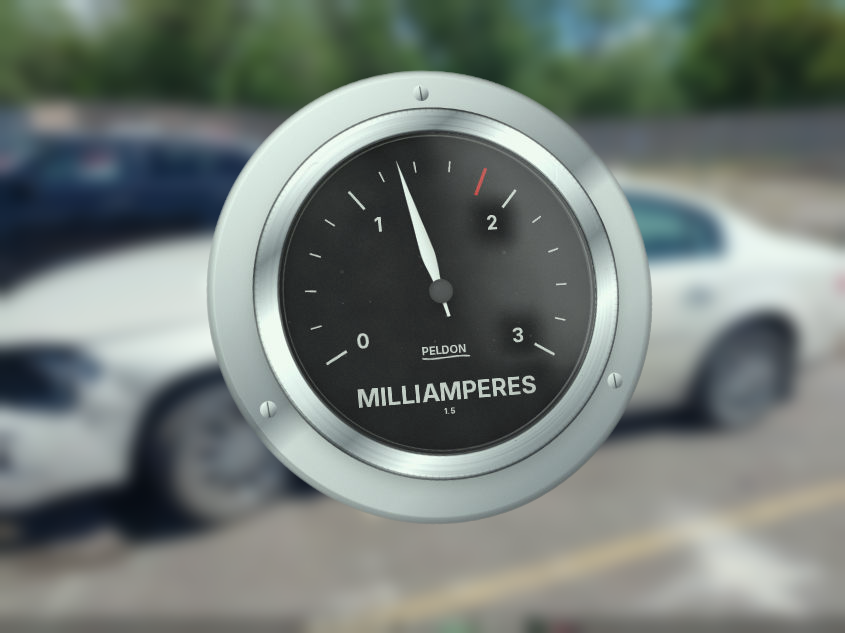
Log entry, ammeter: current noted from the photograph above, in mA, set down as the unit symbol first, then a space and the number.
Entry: mA 1.3
